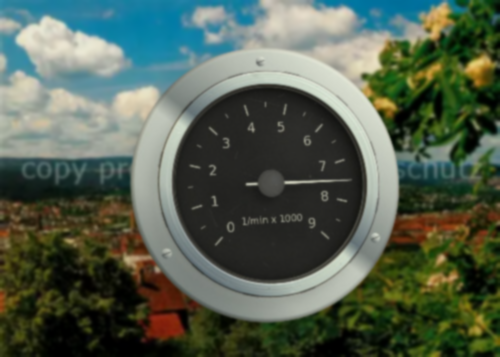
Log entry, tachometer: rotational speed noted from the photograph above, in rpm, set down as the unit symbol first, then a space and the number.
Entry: rpm 7500
